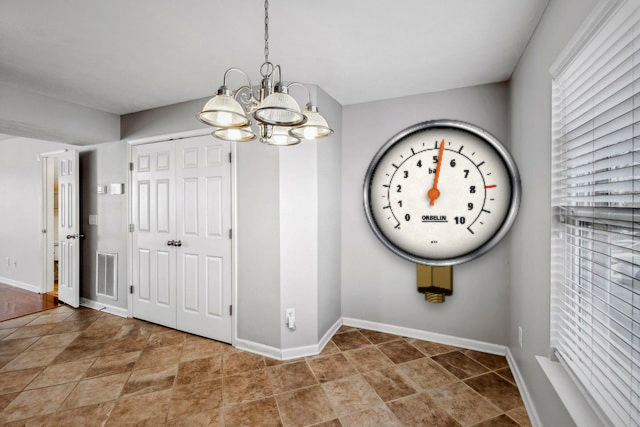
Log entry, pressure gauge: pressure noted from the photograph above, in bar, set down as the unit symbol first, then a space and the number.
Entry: bar 5.25
